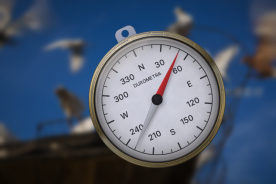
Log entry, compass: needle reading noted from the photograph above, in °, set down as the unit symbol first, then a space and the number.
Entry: ° 50
